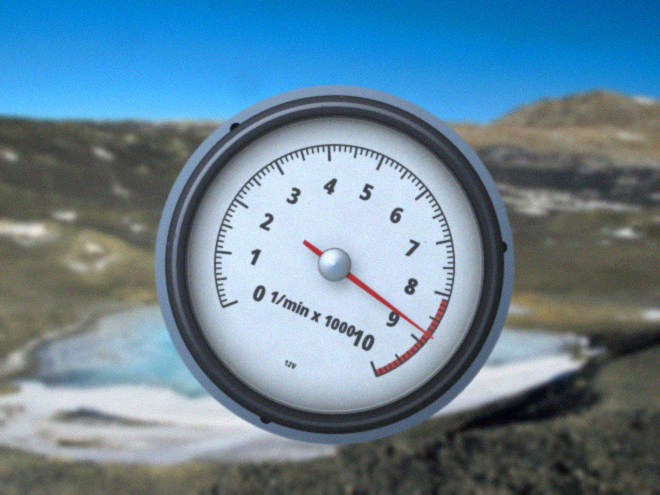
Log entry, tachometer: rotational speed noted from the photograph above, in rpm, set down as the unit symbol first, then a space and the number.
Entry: rpm 8800
